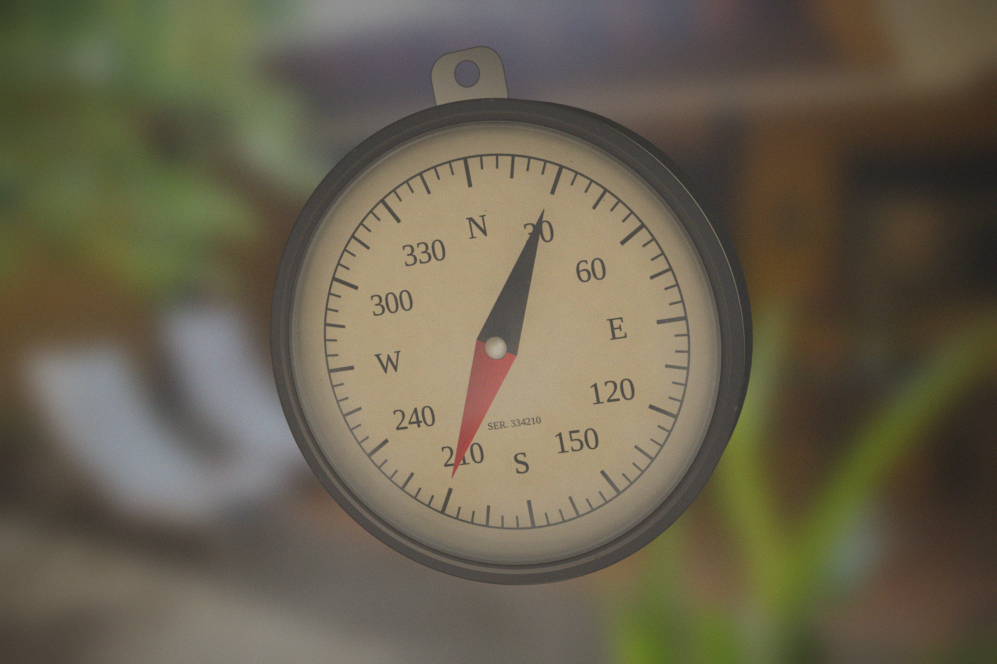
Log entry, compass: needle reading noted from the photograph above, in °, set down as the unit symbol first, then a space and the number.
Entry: ° 210
